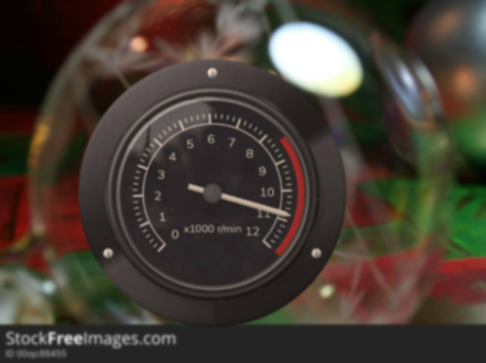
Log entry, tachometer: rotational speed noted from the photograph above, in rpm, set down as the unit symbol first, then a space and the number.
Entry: rpm 10800
